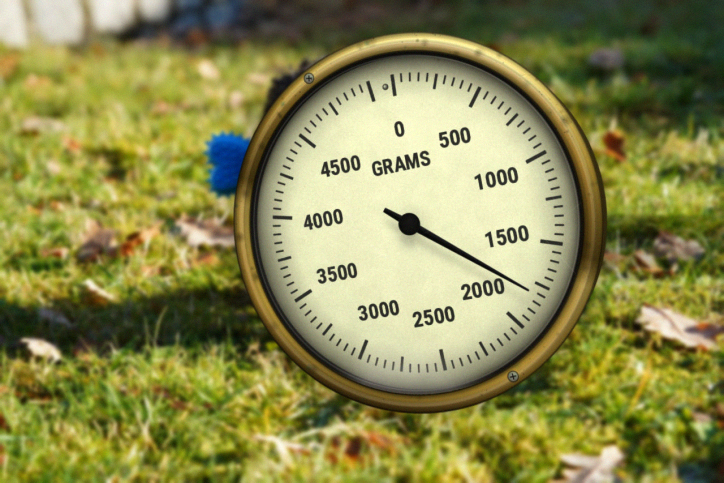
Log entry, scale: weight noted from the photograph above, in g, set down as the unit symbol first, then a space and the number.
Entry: g 1800
